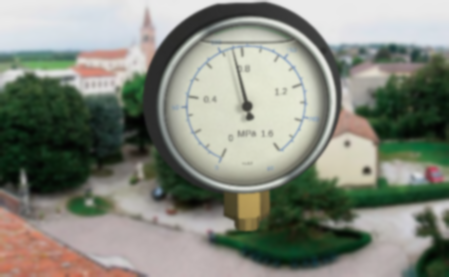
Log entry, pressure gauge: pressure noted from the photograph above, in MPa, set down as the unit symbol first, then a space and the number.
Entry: MPa 0.75
